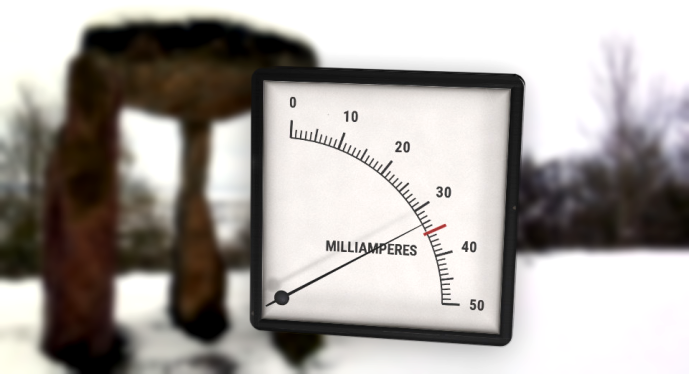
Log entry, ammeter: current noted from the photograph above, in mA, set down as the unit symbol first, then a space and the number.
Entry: mA 33
